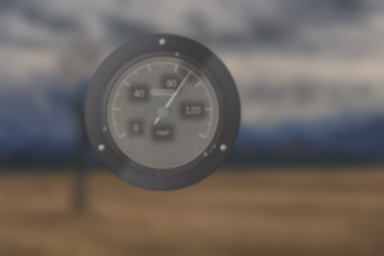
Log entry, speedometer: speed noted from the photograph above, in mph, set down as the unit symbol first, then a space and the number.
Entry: mph 90
